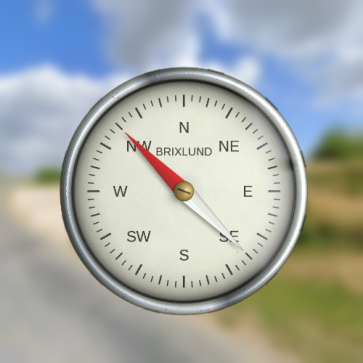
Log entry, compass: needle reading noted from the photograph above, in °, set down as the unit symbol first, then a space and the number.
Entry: ° 315
